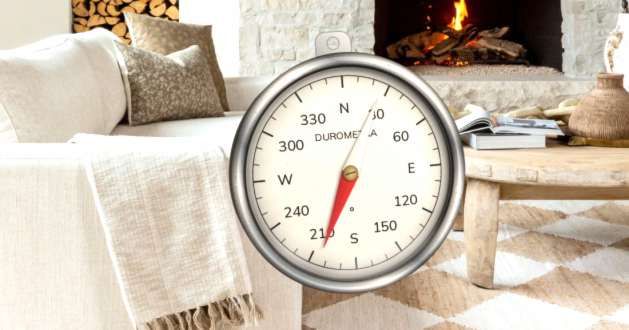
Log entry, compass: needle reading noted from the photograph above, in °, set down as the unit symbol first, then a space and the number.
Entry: ° 205
